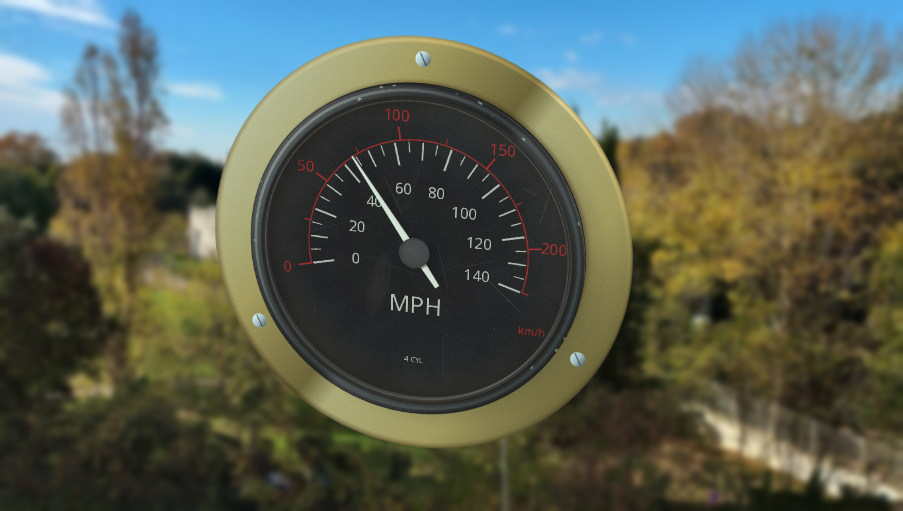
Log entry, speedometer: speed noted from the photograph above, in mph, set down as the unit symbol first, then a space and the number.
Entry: mph 45
